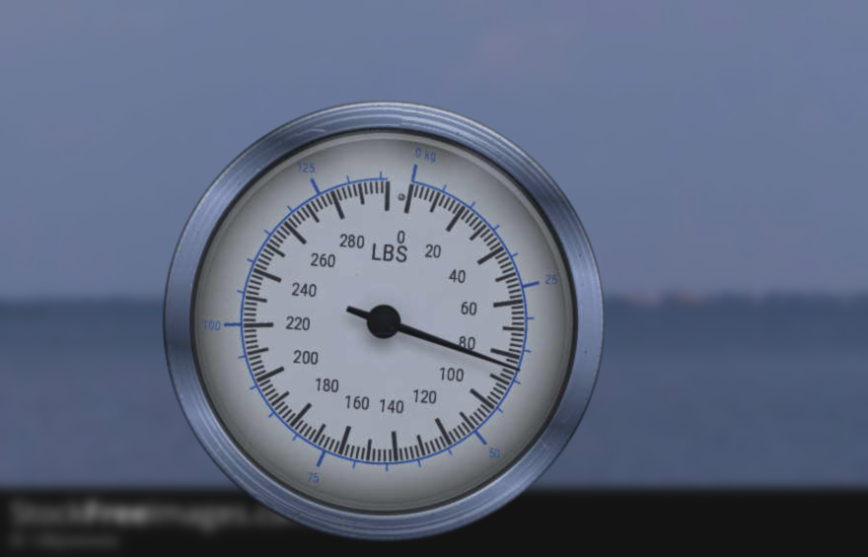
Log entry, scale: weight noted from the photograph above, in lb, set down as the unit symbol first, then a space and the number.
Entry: lb 84
